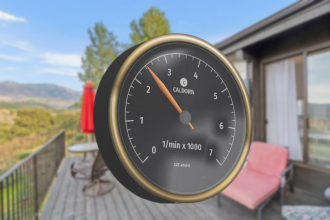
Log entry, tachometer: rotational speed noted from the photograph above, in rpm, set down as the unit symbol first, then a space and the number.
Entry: rpm 2400
